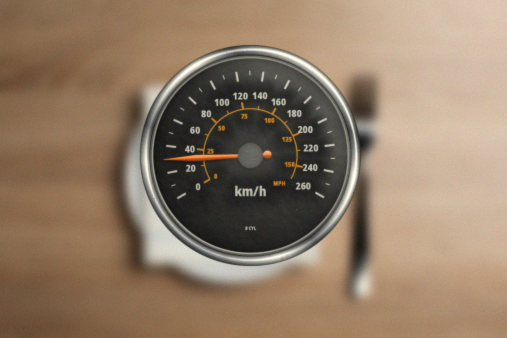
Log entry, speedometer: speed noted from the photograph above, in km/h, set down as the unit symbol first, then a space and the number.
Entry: km/h 30
